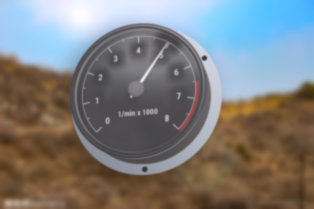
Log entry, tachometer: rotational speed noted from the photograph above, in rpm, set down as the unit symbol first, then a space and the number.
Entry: rpm 5000
